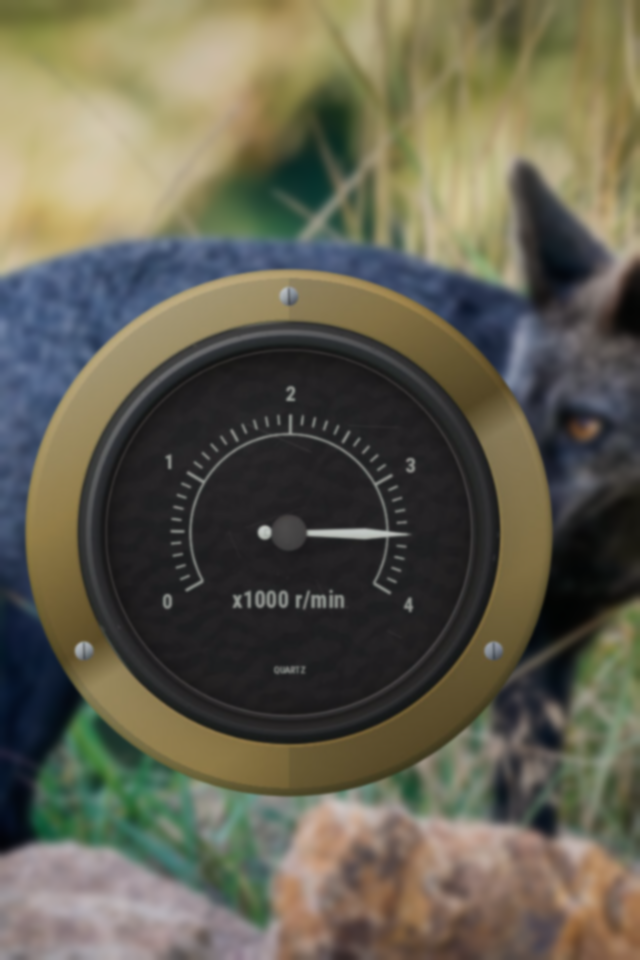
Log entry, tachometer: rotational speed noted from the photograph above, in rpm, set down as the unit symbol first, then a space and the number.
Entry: rpm 3500
